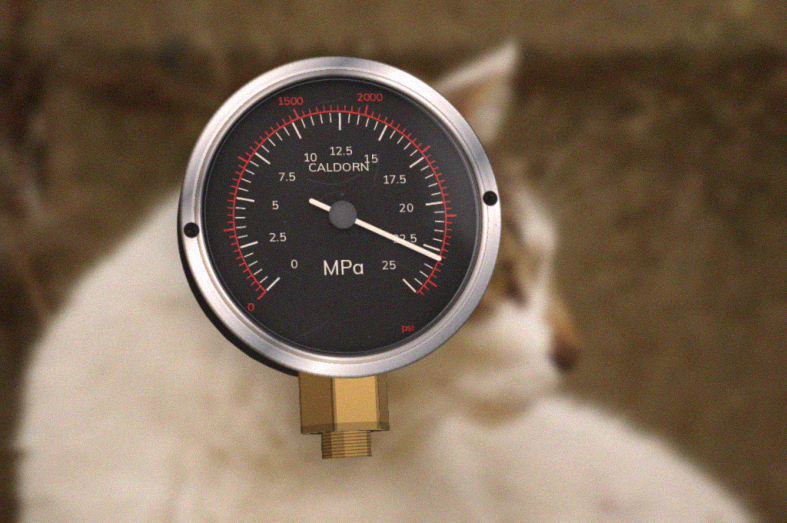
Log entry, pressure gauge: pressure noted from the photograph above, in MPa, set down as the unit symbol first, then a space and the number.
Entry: MPa 23
